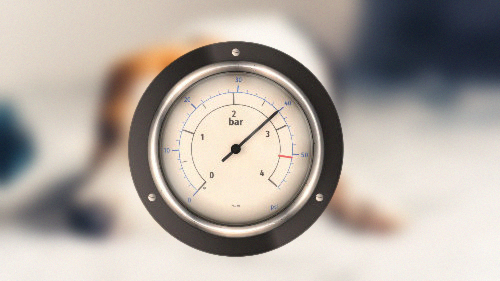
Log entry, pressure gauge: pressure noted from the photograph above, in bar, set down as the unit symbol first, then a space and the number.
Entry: bar 2.75
